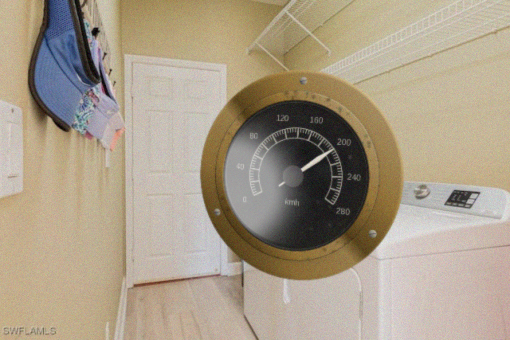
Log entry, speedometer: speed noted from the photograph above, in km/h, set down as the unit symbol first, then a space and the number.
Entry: km/h 200
